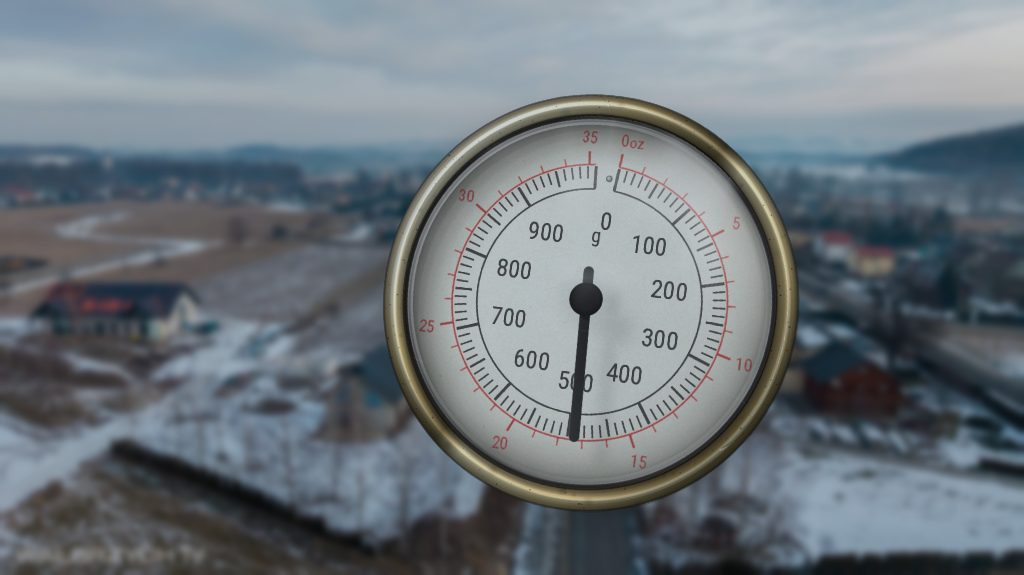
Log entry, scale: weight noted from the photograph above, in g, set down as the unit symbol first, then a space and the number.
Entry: g 490
